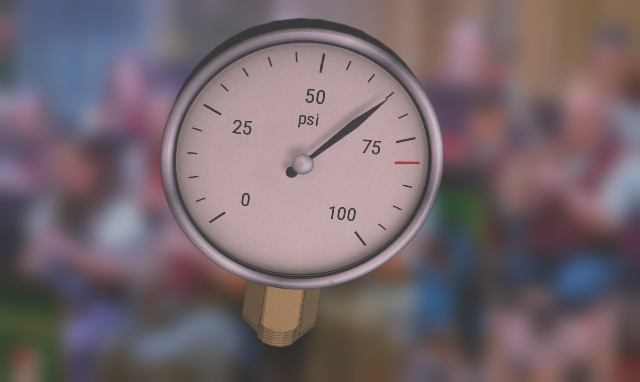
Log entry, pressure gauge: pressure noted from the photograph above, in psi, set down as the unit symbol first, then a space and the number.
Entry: psi 65
